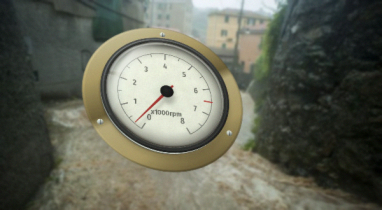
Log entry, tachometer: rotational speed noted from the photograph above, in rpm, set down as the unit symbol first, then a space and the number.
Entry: rpm 250
